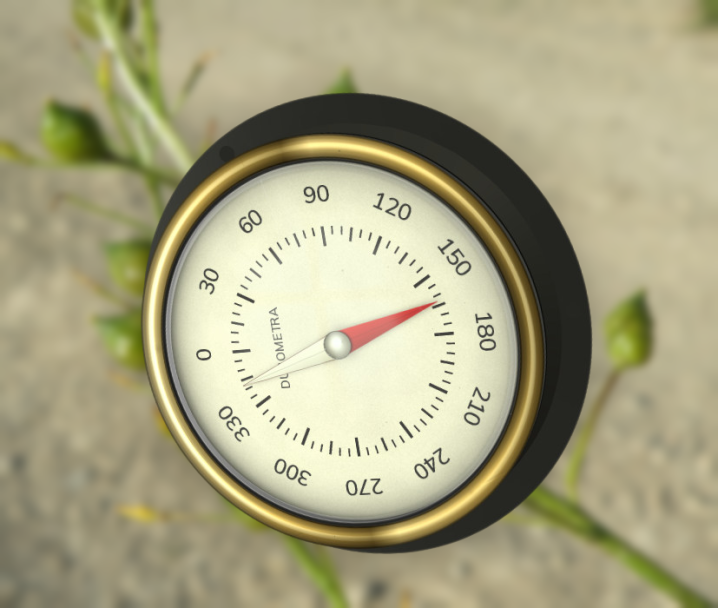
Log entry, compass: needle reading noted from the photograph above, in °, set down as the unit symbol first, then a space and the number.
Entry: ° 162.5
